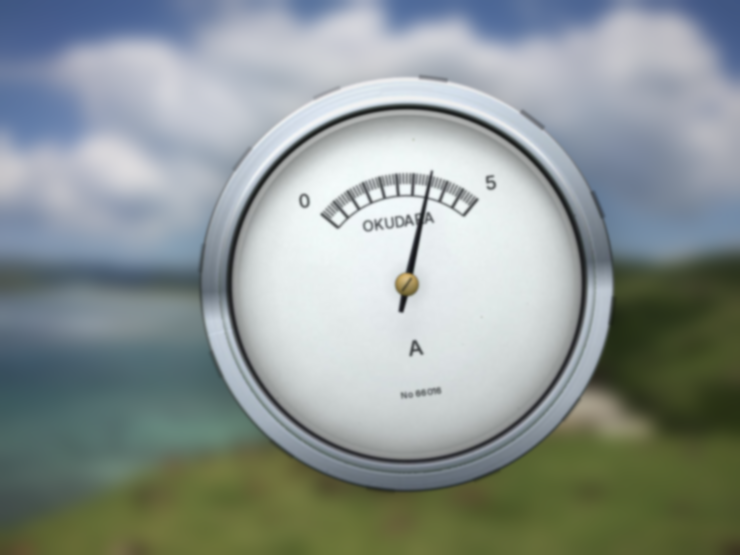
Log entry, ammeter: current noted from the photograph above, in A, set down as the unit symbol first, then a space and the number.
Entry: A 3.5
